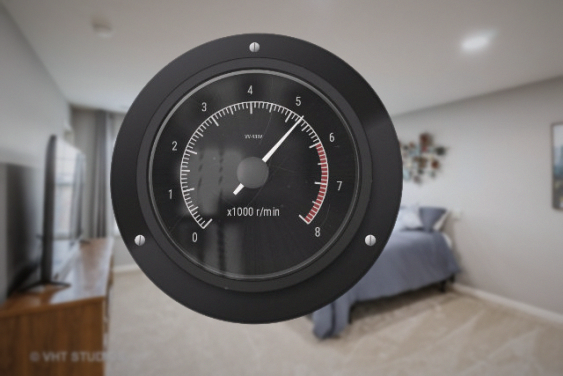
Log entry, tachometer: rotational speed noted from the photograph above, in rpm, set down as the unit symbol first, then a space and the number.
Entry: rpm 5300
